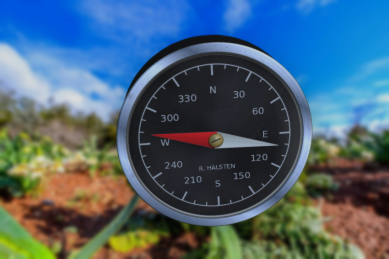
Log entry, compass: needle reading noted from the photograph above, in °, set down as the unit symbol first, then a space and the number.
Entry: ° 280
